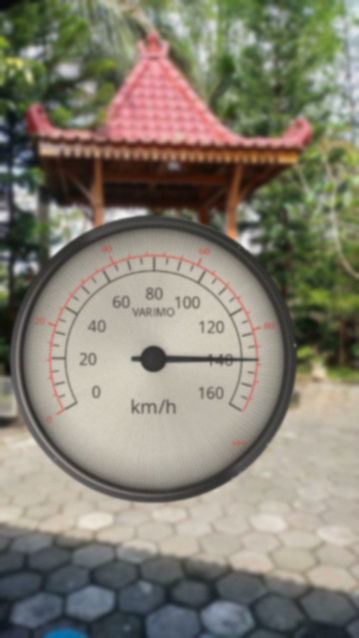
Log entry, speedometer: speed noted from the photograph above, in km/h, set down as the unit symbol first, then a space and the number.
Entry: km/h 140
